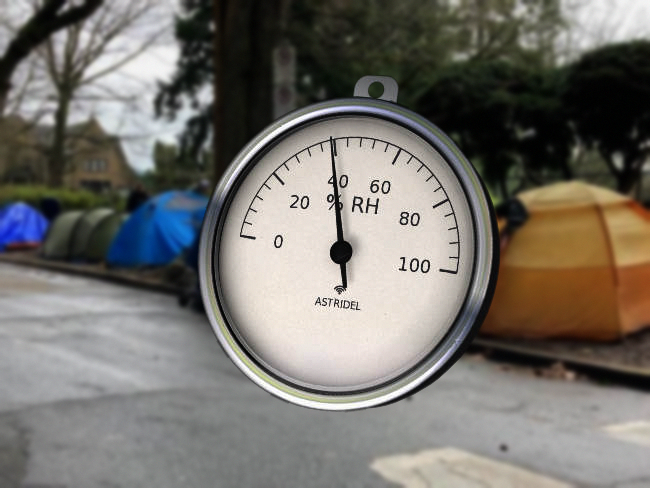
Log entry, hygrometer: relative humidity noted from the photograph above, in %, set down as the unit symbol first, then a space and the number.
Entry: % 40
